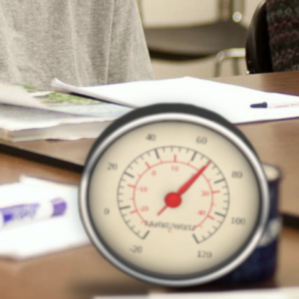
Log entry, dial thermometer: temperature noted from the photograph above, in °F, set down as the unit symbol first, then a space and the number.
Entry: °F 68
